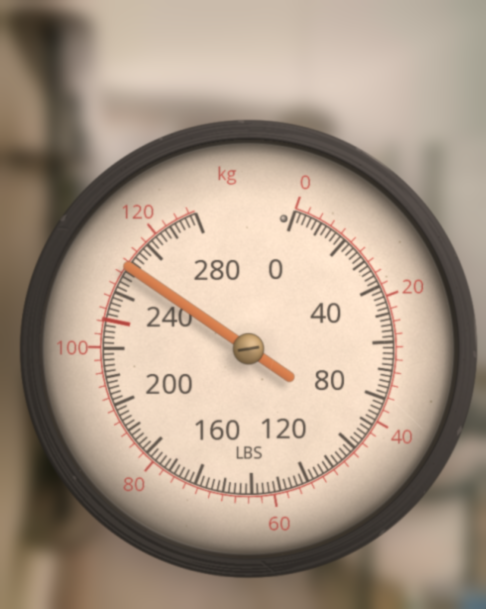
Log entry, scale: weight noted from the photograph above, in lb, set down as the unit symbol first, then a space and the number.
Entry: lb 250
